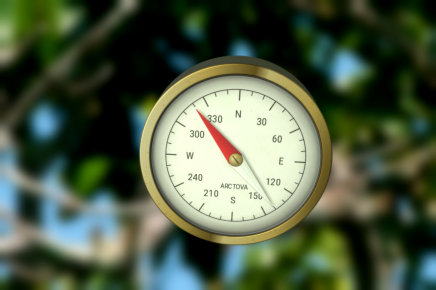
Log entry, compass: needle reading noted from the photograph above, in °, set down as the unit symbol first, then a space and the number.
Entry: ° 320
